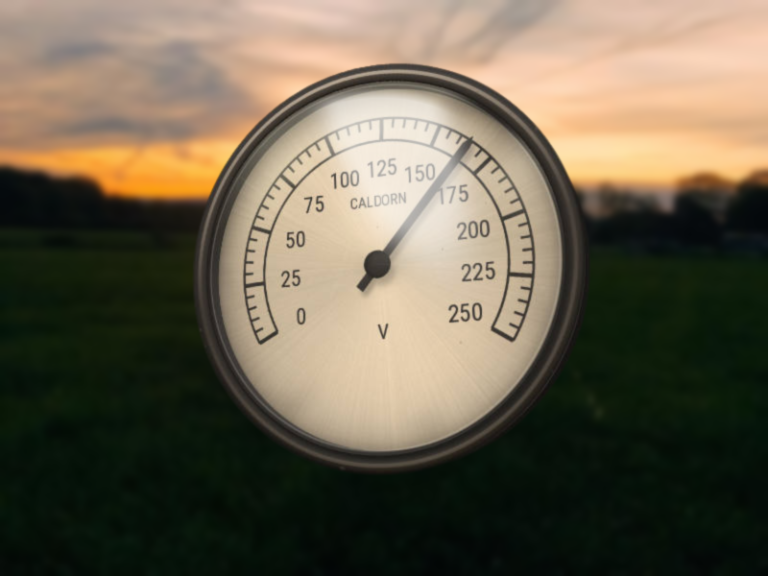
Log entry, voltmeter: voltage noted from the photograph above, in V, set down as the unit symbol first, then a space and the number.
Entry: V 165
